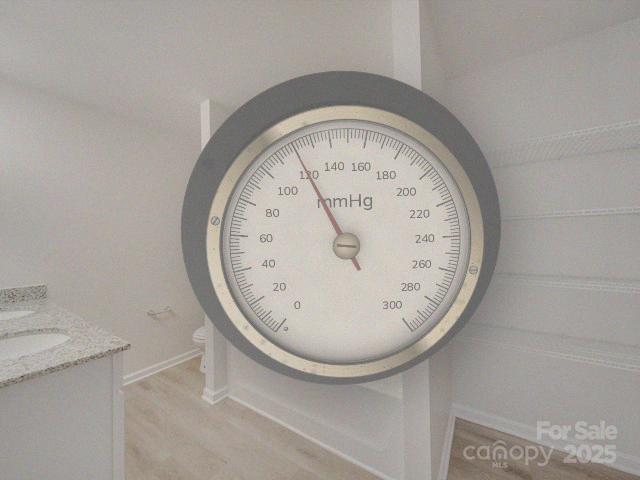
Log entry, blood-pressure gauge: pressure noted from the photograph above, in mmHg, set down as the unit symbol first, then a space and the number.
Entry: mmHg 120
